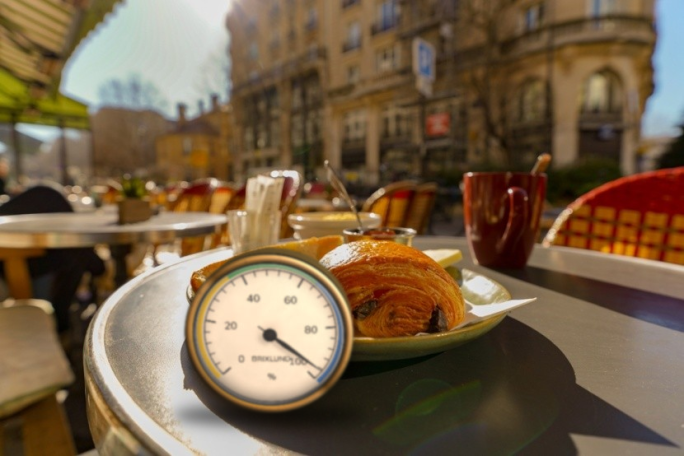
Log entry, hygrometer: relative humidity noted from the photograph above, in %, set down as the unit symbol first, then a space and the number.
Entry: % 96
